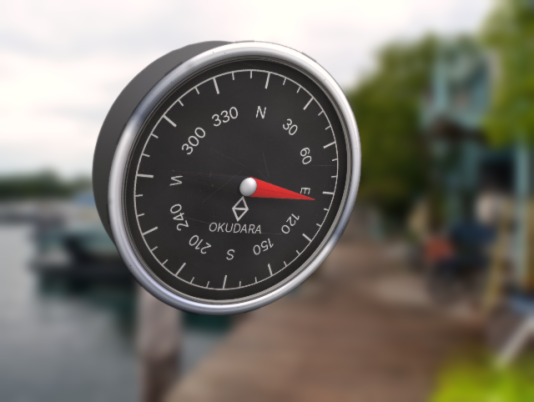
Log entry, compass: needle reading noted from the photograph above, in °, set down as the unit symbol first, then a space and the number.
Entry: ° 95
